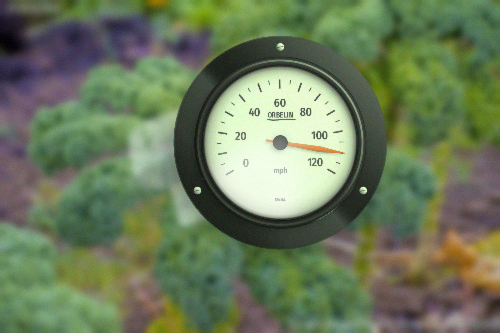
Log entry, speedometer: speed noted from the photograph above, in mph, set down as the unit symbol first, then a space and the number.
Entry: mph 110
